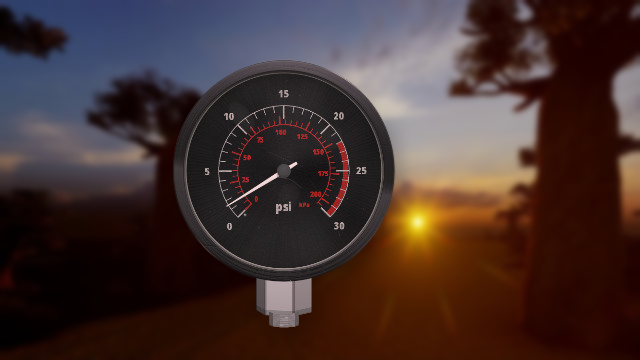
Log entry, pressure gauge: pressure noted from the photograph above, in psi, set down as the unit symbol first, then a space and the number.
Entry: psi 1.5
